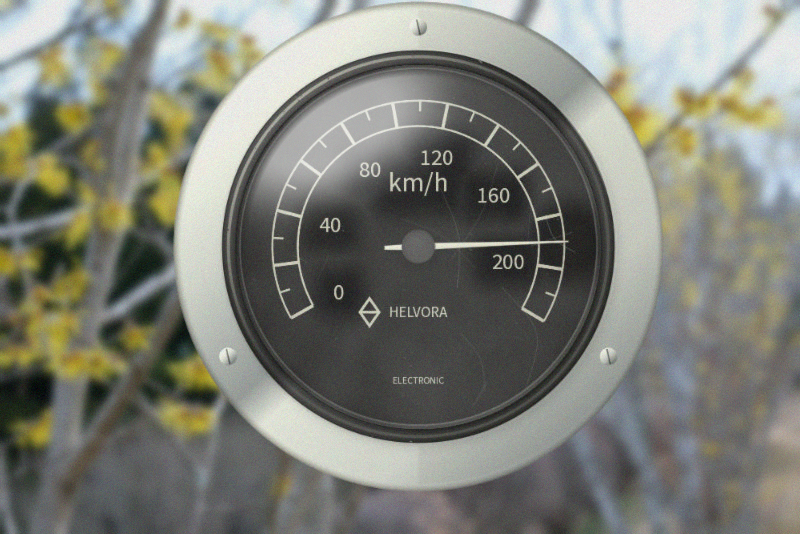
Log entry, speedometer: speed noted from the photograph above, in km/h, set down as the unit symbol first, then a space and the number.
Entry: km/h 190
